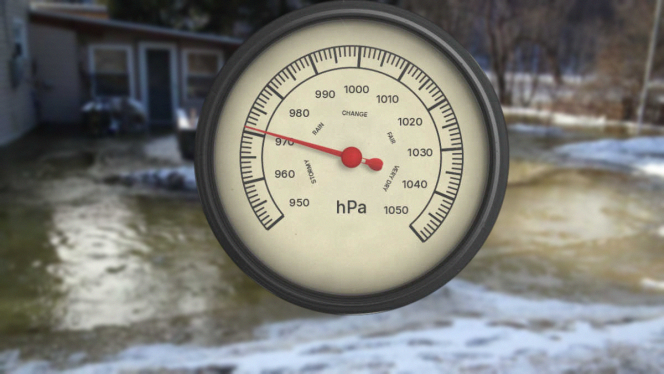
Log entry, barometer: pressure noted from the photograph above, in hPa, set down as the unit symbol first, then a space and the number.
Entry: hPa 971
